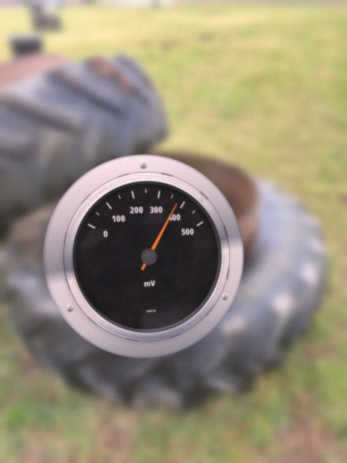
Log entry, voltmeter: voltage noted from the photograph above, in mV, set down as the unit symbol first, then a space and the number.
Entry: mV 375
